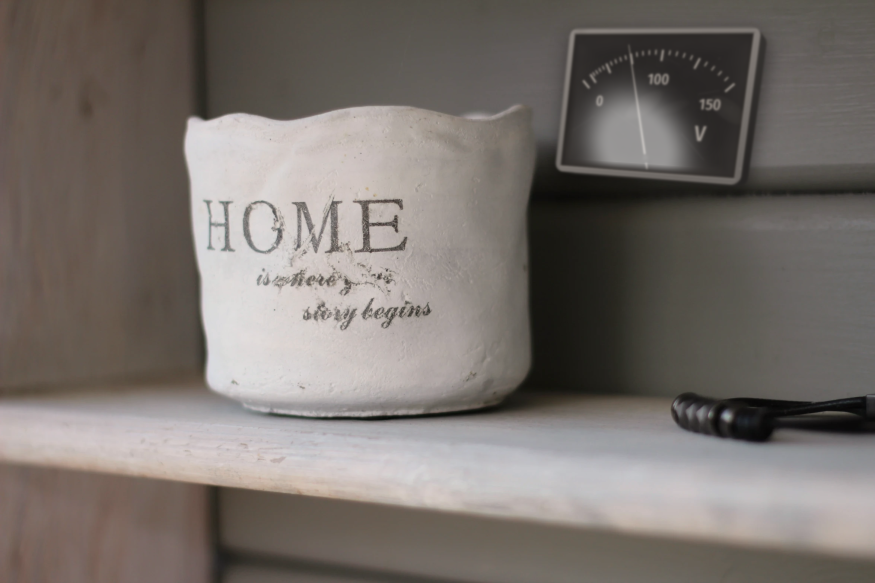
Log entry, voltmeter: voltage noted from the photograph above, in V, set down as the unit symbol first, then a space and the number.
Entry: V 75
